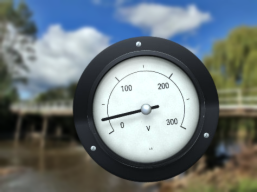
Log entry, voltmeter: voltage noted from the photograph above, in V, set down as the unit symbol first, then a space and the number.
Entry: V 25
